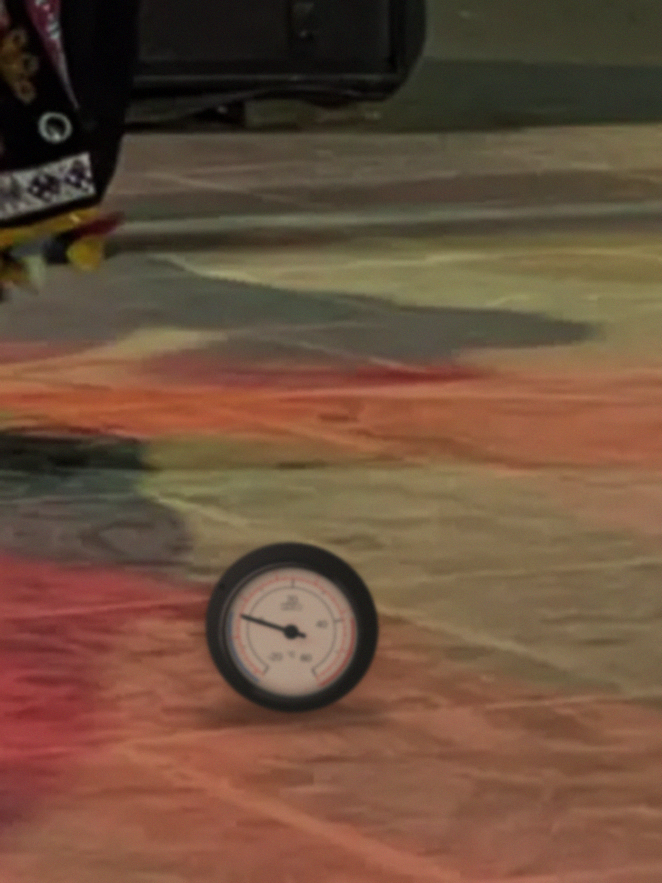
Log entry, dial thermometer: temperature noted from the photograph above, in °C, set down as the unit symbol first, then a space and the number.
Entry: °C 0
